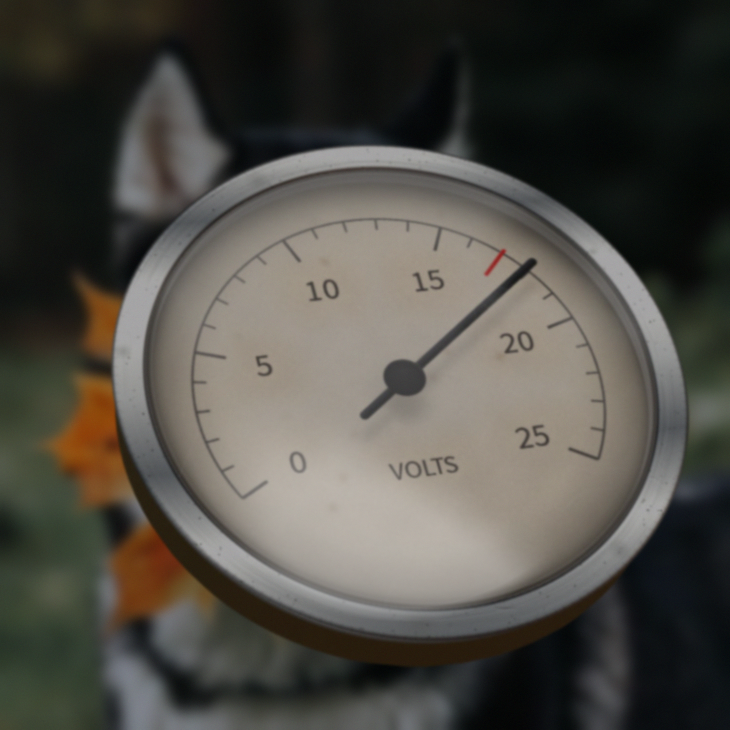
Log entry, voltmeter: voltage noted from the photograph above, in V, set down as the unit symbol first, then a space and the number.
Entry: V 18
